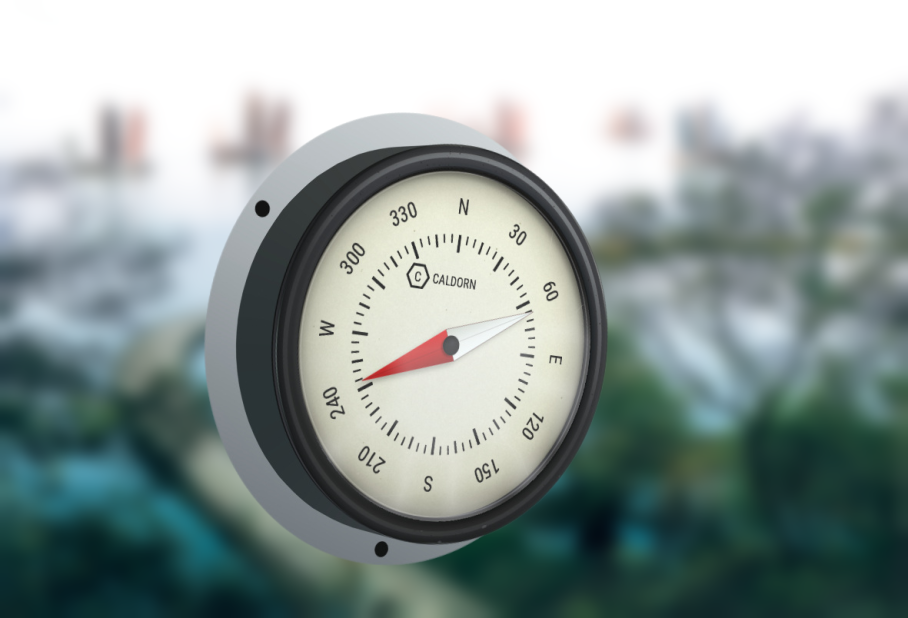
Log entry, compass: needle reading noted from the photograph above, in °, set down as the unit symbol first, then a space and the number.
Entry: ° 245
